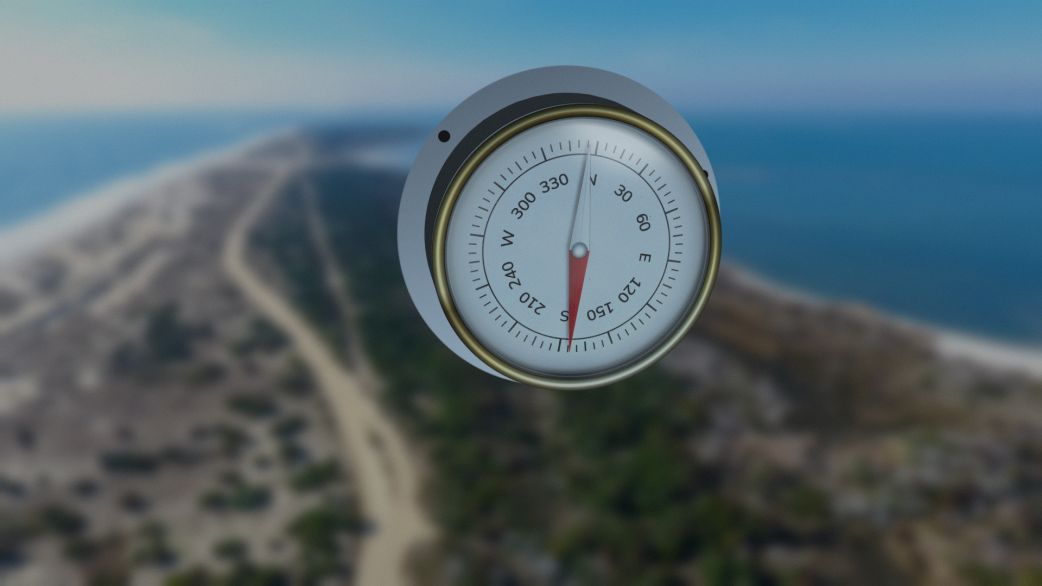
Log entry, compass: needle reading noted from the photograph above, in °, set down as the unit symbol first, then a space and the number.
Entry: ° 175
